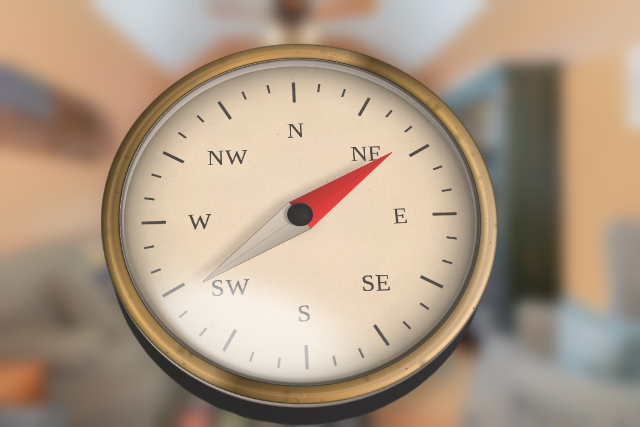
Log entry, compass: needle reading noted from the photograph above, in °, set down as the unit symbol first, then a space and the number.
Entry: ° 55
